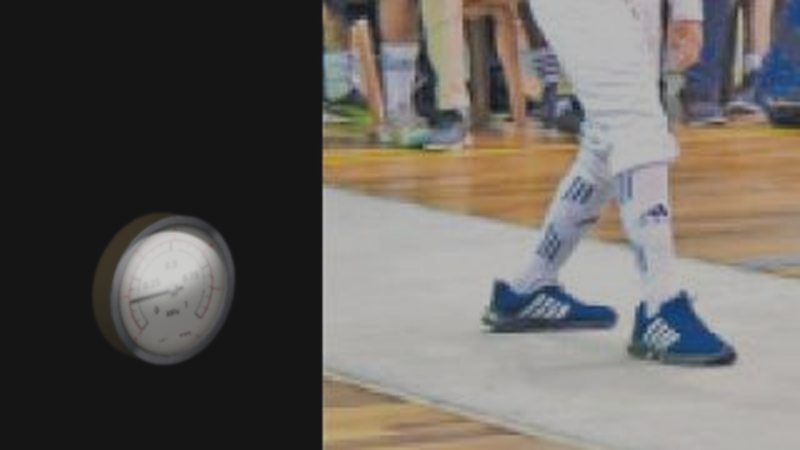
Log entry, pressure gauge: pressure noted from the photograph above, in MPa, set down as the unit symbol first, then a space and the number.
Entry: MPa 0.15
